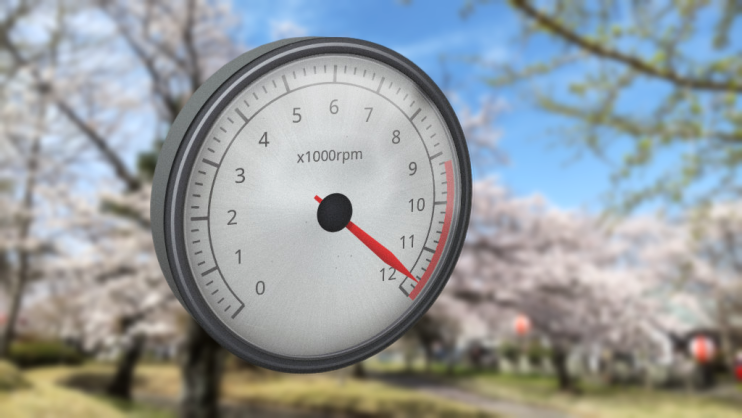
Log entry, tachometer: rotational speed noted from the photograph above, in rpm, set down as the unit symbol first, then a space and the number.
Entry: rpm 11700
